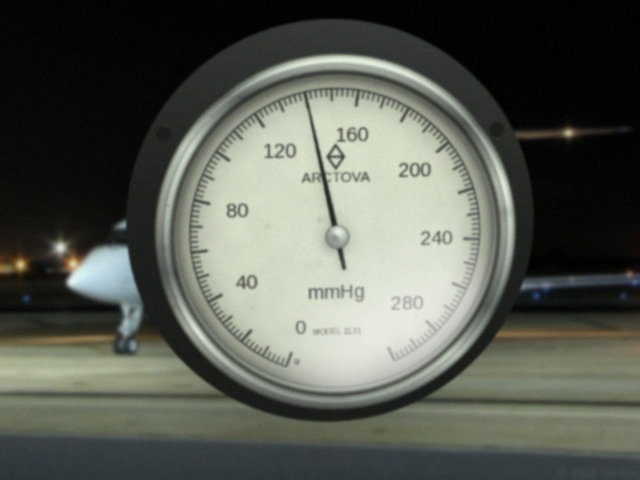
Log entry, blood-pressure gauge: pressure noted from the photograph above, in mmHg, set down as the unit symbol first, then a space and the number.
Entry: mmHg 140
